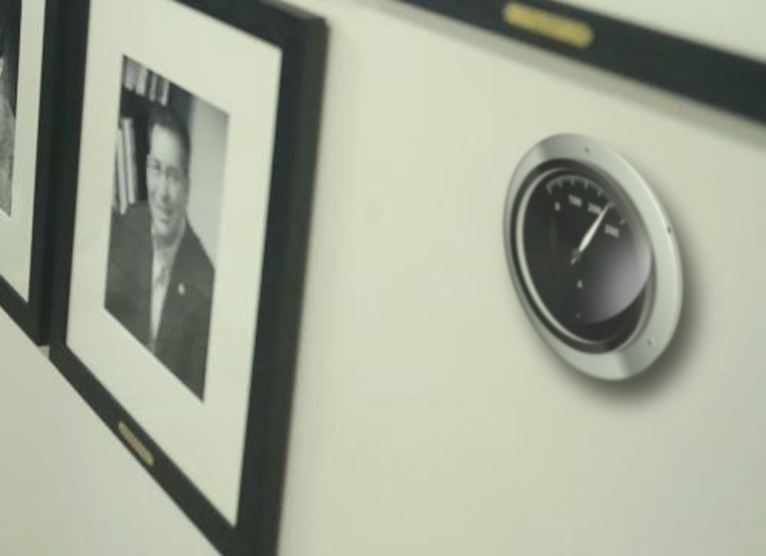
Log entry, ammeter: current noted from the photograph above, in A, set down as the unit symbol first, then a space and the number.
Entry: A 250
